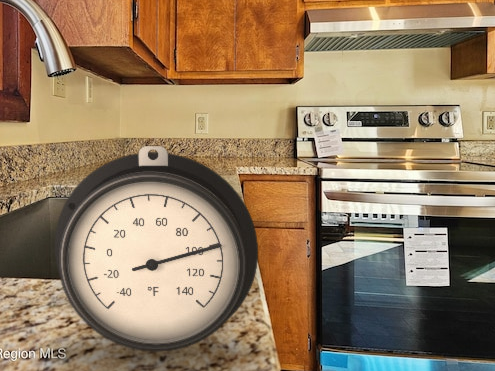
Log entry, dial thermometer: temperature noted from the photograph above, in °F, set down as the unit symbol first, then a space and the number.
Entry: °F 100
